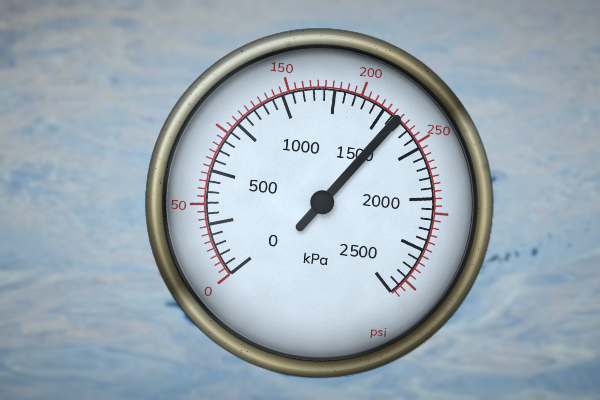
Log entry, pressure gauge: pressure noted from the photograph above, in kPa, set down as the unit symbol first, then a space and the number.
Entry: kPa 1575
